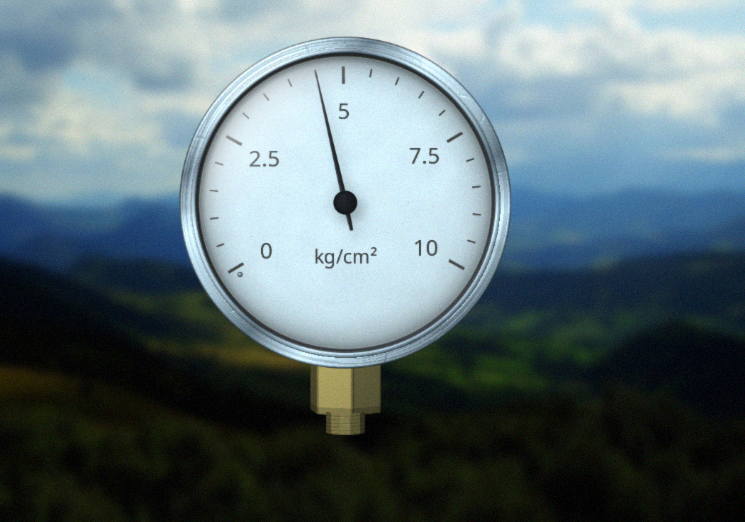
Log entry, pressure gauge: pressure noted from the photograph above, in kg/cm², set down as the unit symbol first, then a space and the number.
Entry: kg/cm² 4.5
